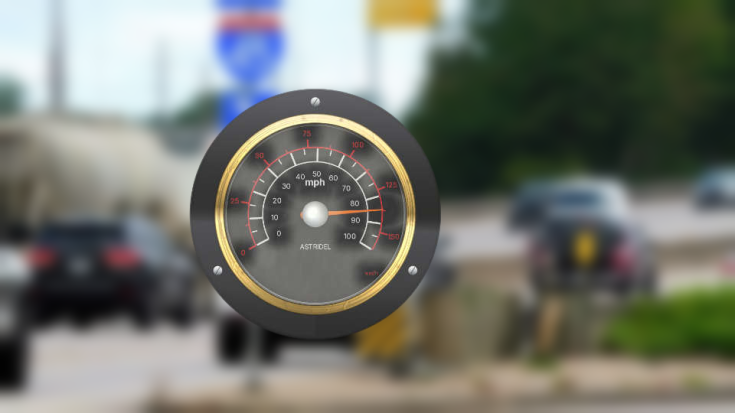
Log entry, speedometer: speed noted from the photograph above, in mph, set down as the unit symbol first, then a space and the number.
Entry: mph 85
